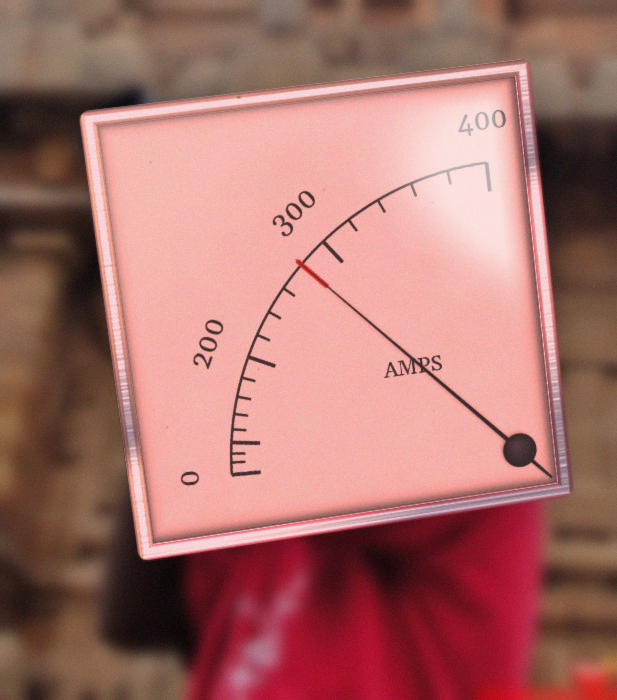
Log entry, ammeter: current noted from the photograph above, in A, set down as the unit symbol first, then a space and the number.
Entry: A 280
